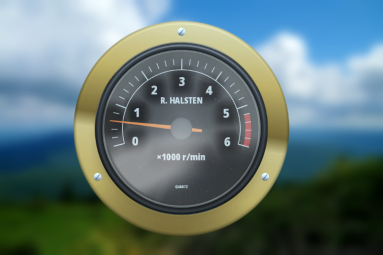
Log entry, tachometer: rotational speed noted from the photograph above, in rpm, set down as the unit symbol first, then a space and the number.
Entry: rpm 600
